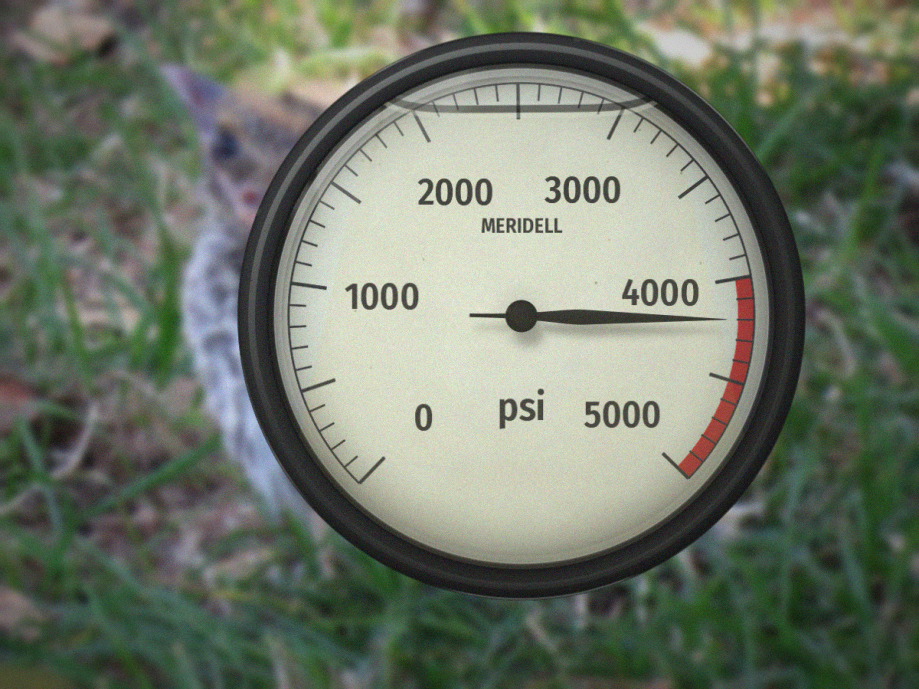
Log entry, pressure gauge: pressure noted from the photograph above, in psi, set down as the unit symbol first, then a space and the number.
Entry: psi 4200
